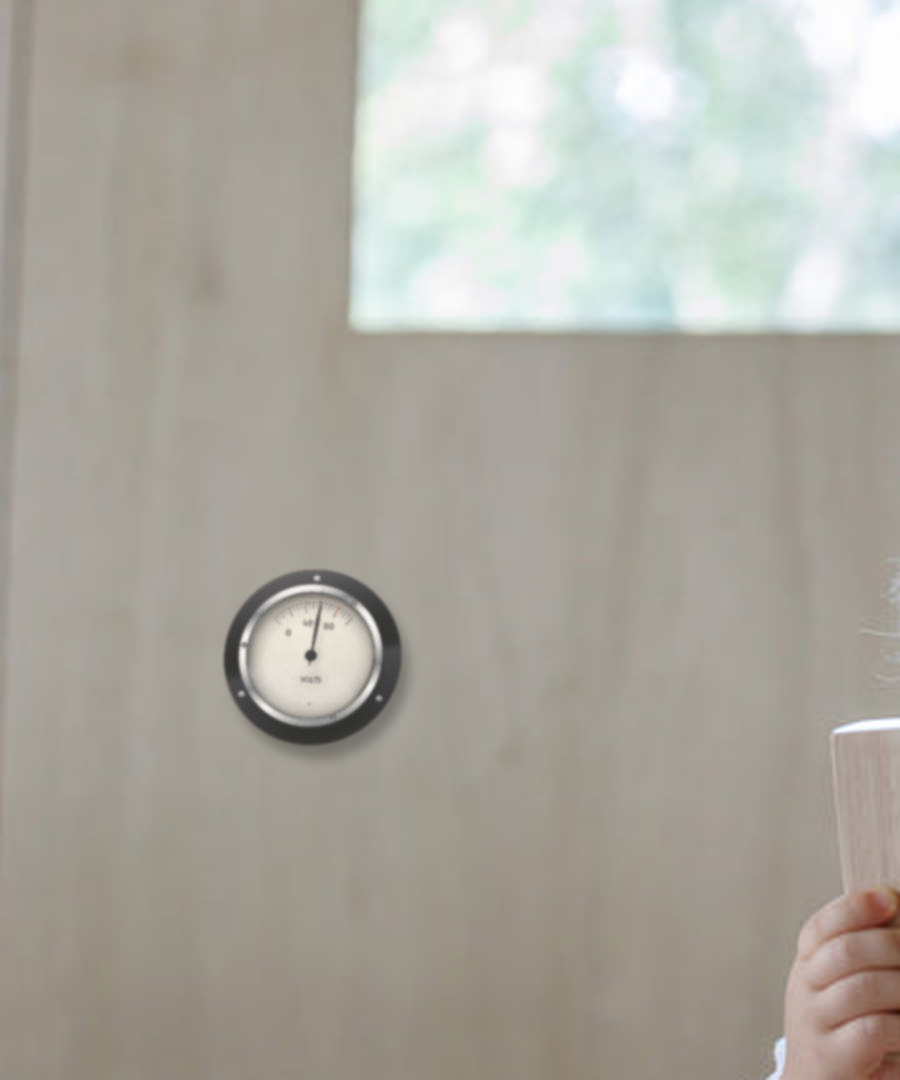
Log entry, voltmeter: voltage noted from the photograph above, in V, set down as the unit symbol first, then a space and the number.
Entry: V 60
